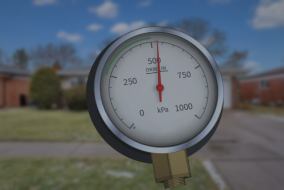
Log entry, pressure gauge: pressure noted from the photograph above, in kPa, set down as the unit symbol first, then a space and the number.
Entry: kPa 525
